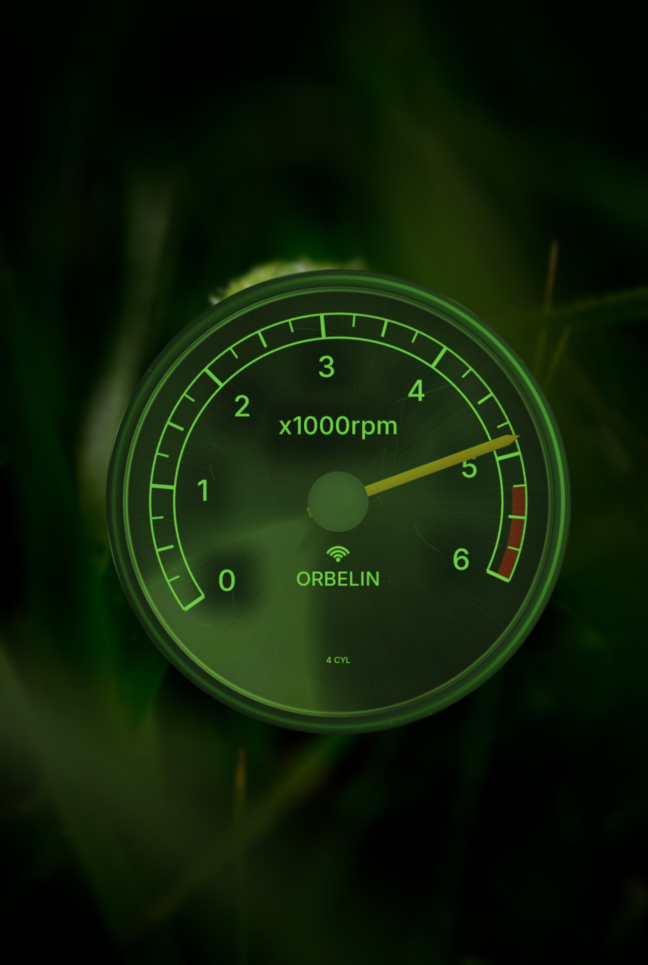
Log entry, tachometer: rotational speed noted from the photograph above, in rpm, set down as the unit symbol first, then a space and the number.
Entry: rpm 4875
